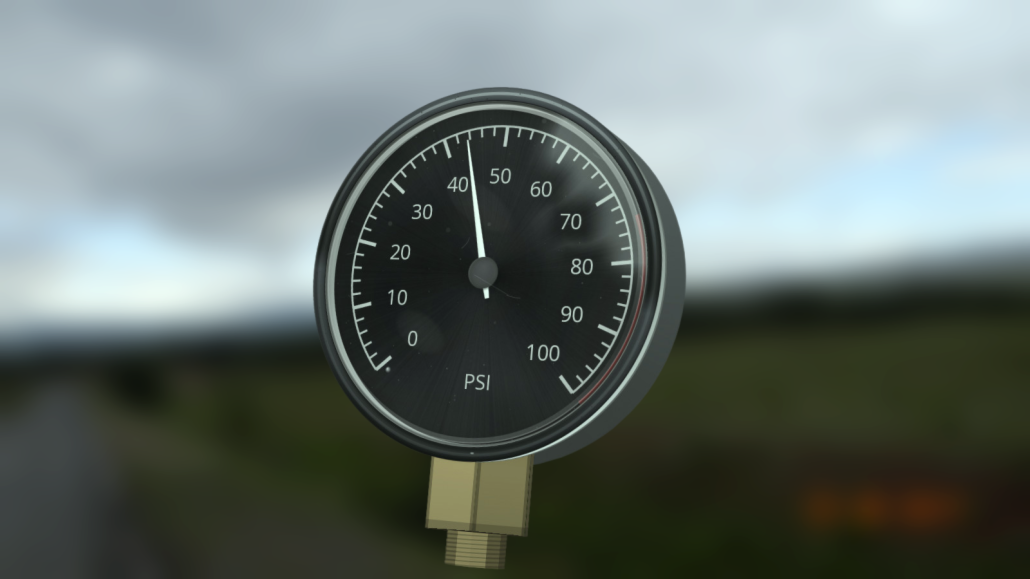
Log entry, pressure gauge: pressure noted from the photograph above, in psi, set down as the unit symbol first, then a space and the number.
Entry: psi 44
